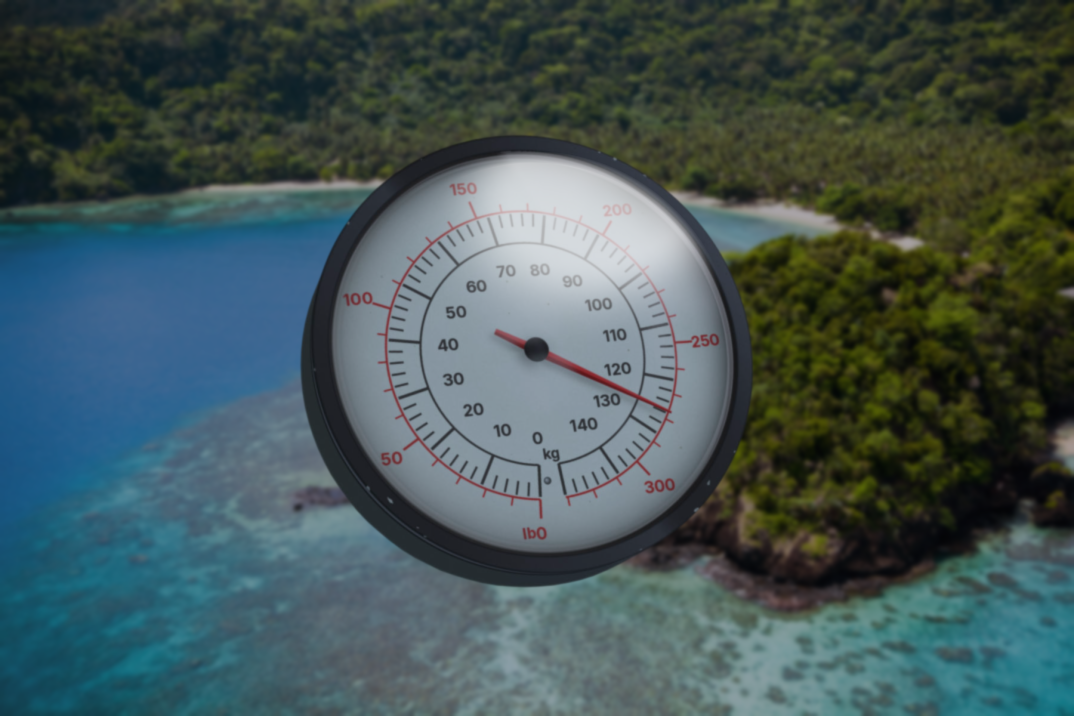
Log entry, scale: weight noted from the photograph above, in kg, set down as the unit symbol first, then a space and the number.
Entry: kg 126
